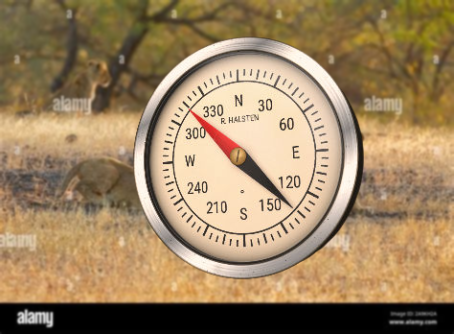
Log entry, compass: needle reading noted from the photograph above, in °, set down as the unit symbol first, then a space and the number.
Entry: ° 315
